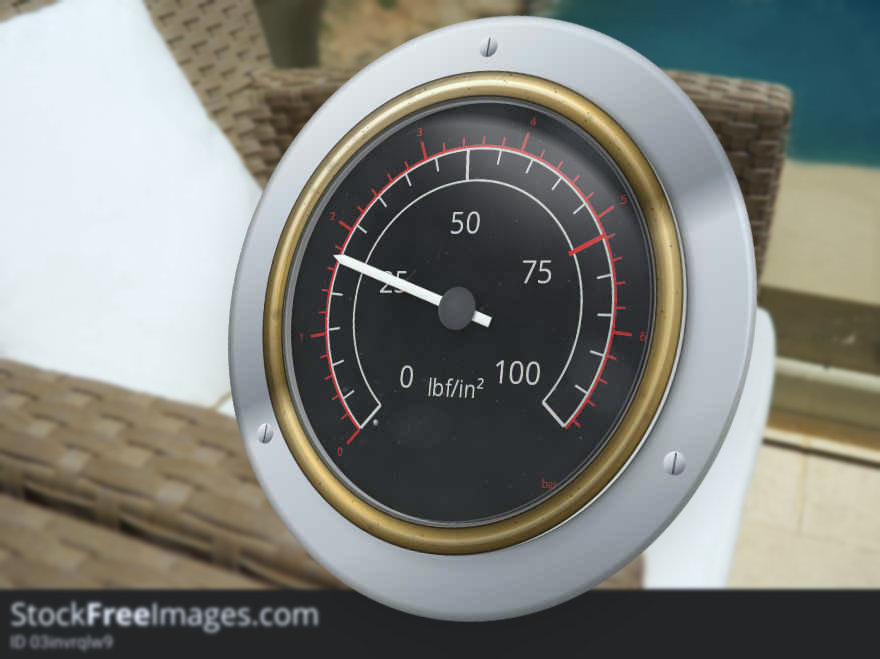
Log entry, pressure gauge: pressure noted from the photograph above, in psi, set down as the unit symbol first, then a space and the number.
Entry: psi 25
